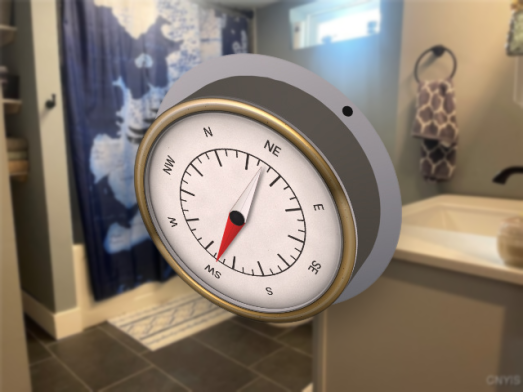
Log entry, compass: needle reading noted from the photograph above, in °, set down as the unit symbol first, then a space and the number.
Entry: ° 225
